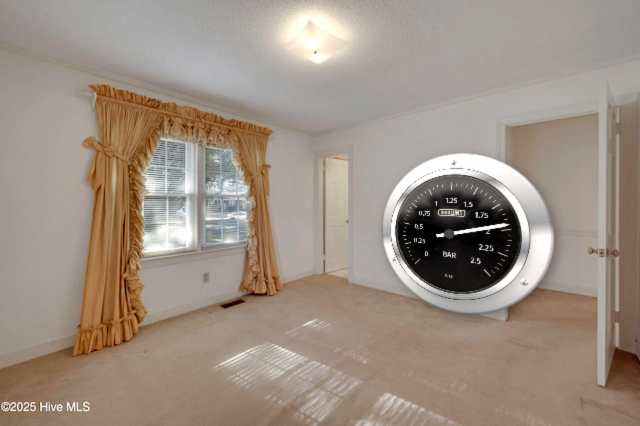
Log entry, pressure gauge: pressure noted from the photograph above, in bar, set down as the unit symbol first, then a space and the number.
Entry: bar 1.95
